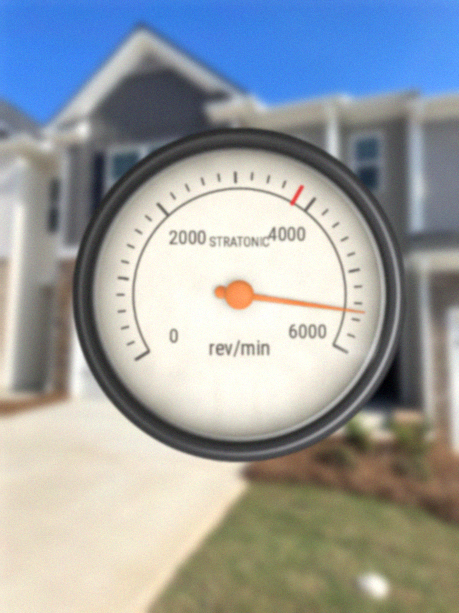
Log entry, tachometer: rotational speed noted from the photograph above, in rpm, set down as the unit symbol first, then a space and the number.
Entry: rpm 5500
